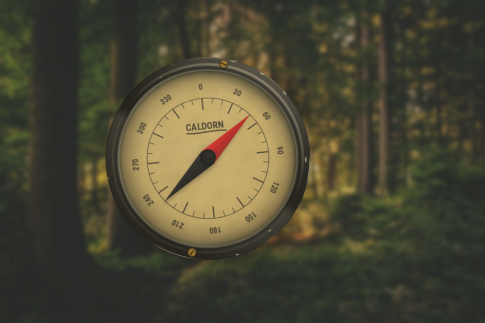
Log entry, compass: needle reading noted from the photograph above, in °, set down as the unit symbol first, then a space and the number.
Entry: ° 50
